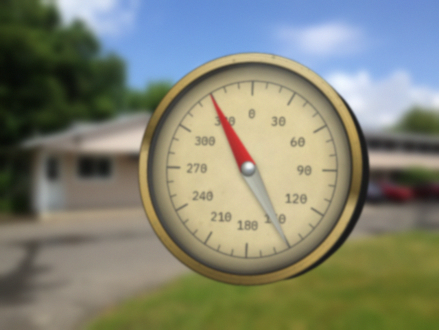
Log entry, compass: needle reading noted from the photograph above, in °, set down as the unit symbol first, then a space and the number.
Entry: ° 330
